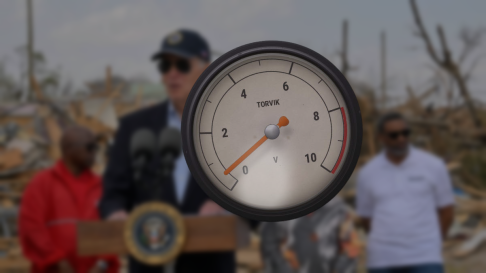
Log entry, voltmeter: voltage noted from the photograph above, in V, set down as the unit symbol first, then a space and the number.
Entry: V 0.5
